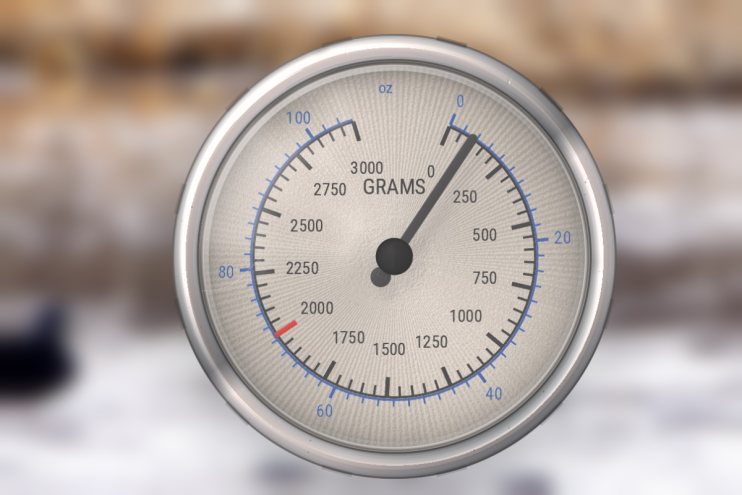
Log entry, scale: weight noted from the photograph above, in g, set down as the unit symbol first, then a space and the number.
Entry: g 100
